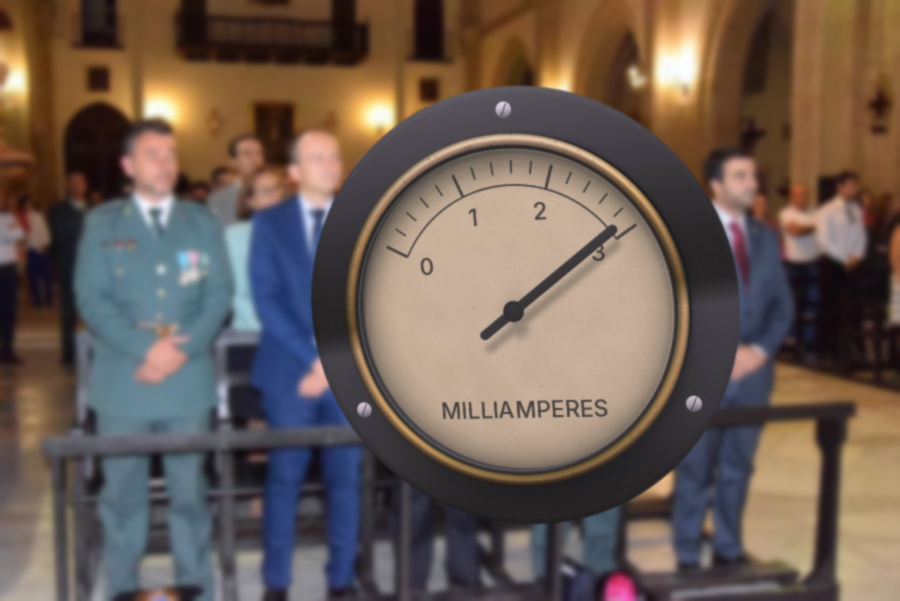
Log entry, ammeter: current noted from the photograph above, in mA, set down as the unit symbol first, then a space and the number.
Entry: mA 2.9
